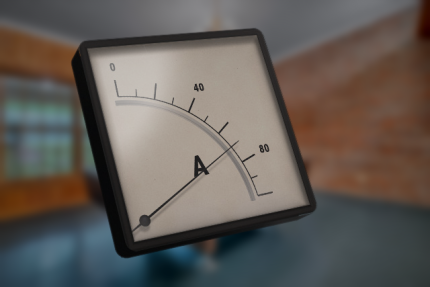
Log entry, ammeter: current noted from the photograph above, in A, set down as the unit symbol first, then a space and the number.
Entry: A 70
